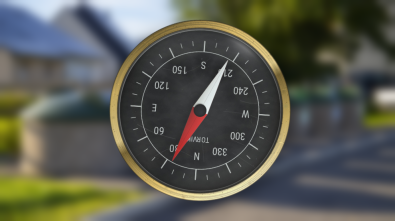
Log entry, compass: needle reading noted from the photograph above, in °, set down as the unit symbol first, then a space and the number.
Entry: ° 25
